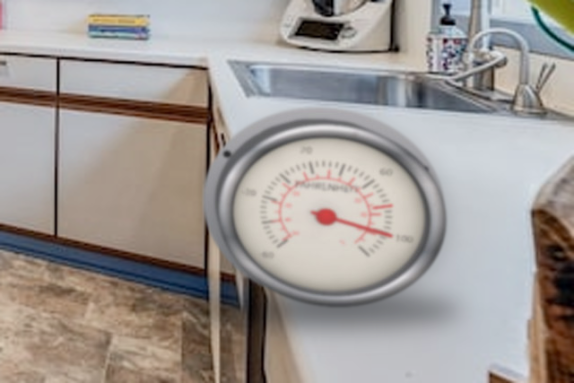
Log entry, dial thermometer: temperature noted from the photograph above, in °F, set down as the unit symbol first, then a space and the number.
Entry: °F 100
